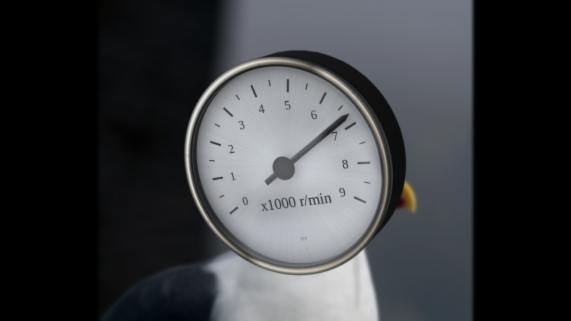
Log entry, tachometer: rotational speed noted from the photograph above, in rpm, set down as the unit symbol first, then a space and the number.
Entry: rpm 6750
